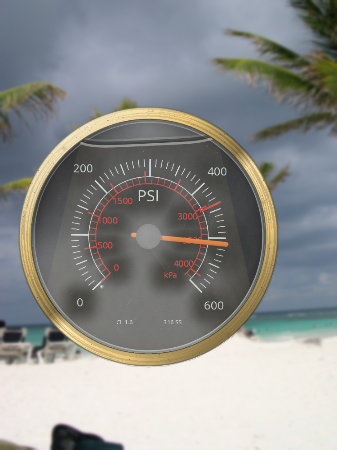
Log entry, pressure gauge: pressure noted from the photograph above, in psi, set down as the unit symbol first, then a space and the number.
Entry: psi 510
